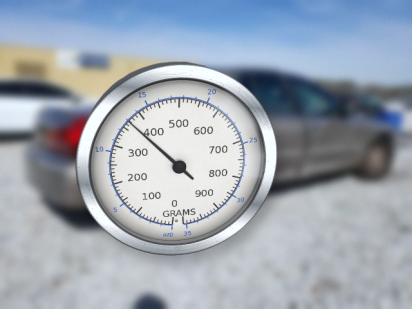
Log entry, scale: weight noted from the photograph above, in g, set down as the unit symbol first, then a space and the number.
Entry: g 370
